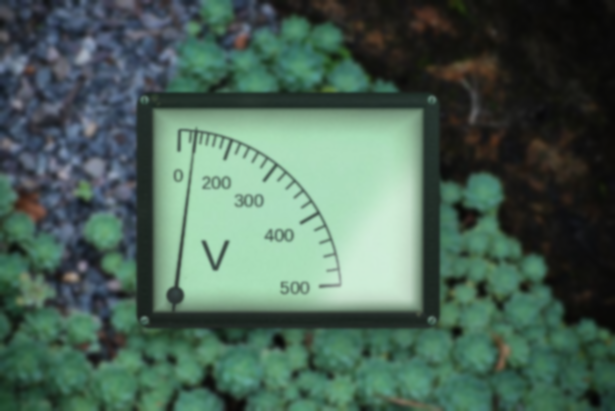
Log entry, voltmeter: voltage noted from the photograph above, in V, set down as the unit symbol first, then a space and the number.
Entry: V 100
